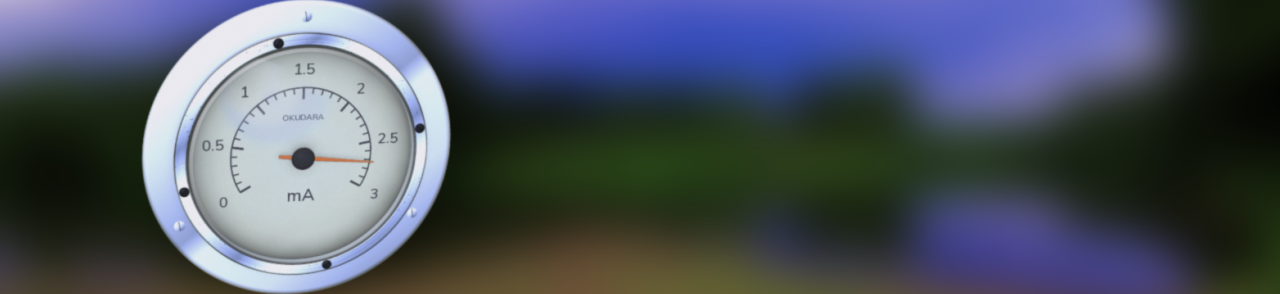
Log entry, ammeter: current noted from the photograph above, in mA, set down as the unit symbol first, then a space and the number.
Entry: mA 2.7
